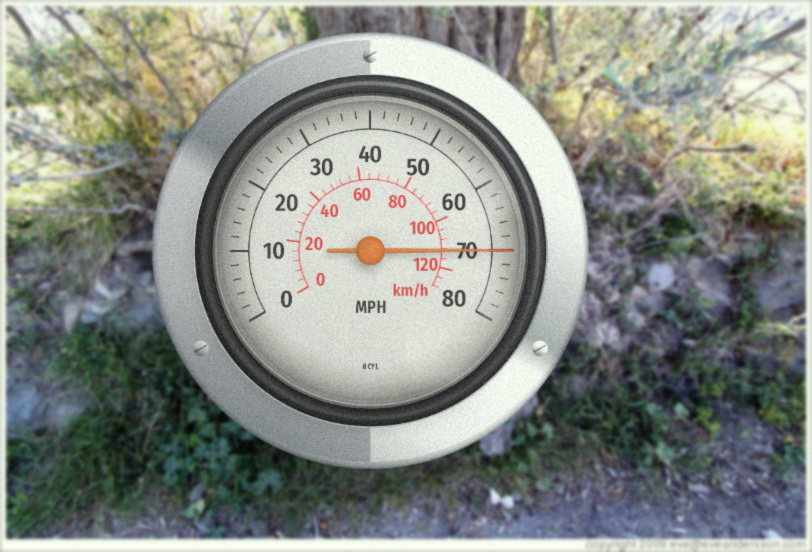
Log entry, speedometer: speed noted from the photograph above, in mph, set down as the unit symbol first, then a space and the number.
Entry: mph 70
